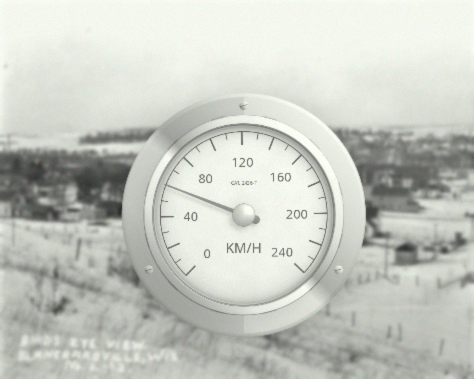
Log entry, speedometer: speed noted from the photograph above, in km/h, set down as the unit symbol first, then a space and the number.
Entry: km/h 60
